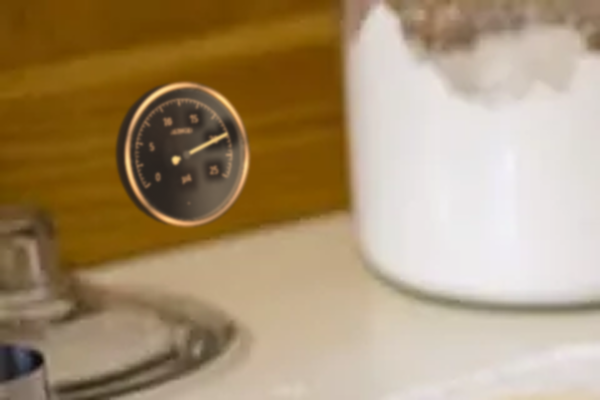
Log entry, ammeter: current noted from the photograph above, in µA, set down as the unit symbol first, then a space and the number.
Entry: µA 20
